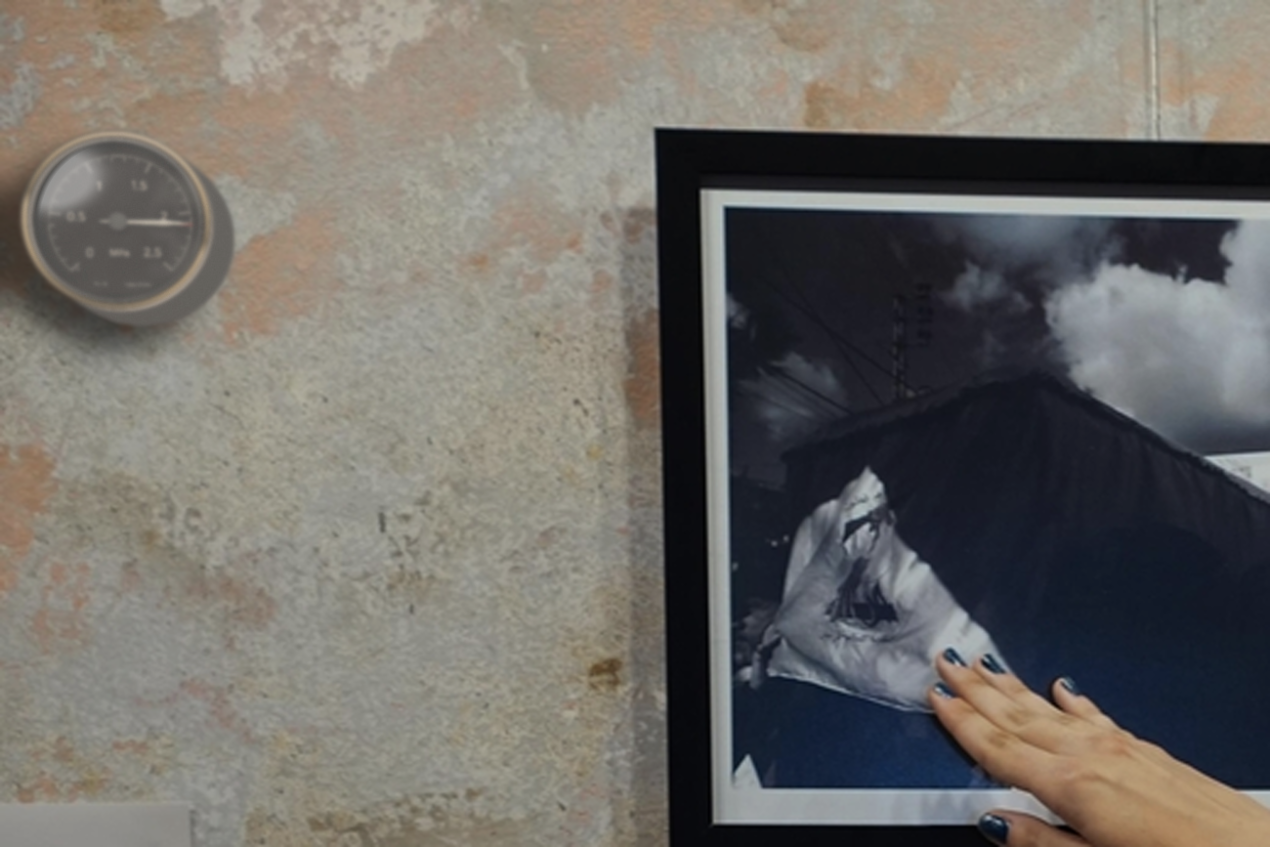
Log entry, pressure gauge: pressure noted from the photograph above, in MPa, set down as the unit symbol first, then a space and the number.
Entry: MPa 2.1
